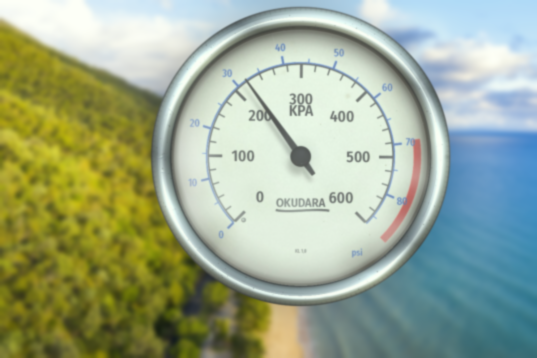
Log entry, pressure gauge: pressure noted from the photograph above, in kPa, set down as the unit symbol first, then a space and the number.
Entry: kPa 220
